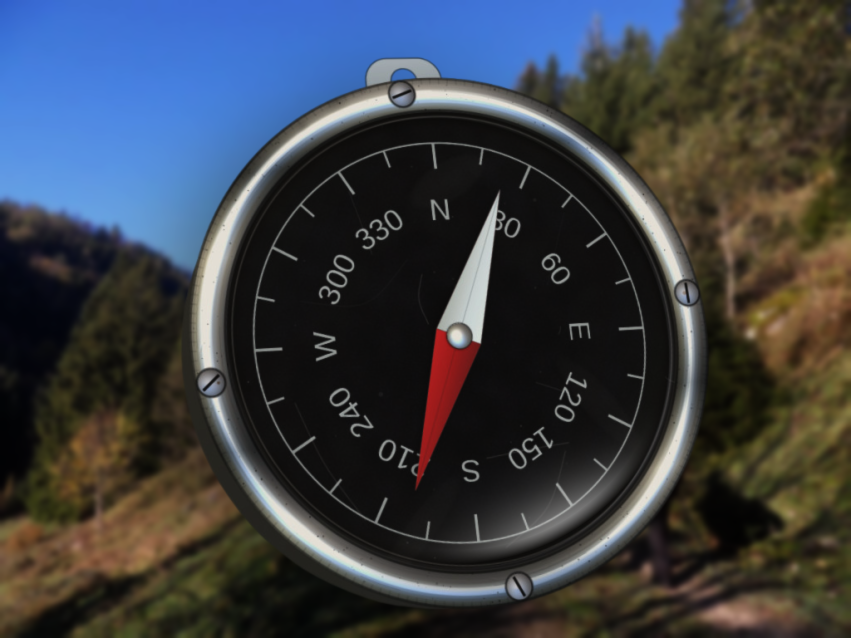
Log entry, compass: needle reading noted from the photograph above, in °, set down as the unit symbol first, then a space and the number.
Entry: ° 202.5
